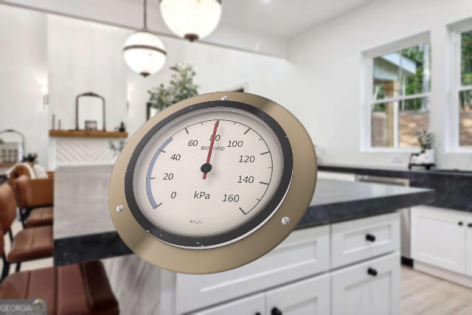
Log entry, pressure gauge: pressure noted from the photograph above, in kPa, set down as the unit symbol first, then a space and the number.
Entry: kPa 80
